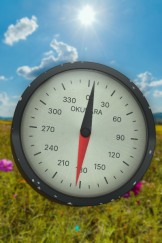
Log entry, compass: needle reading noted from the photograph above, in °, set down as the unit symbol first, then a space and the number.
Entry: ° 185
